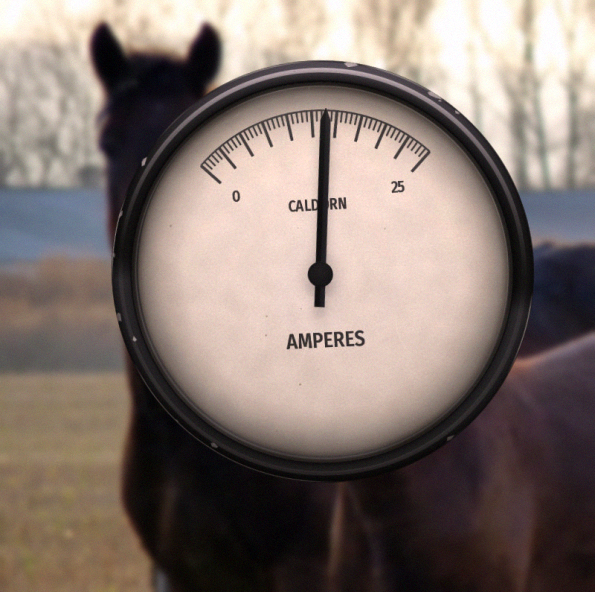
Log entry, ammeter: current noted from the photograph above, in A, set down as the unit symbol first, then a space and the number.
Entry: A 14
